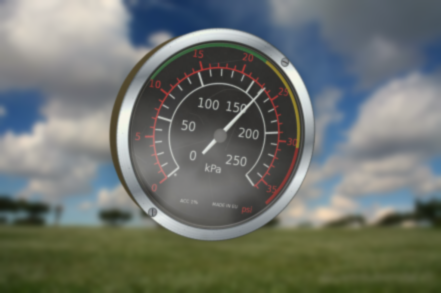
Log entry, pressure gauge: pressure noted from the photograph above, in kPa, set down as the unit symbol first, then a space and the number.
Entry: kPa 160
